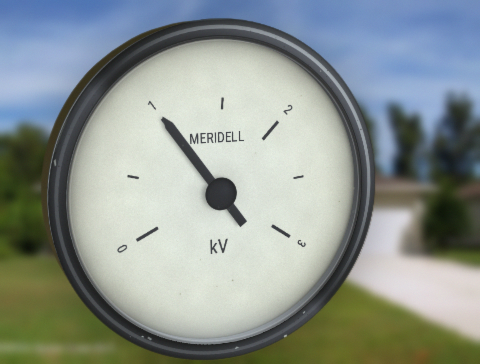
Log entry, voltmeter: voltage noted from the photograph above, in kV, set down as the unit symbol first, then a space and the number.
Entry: kV 1
